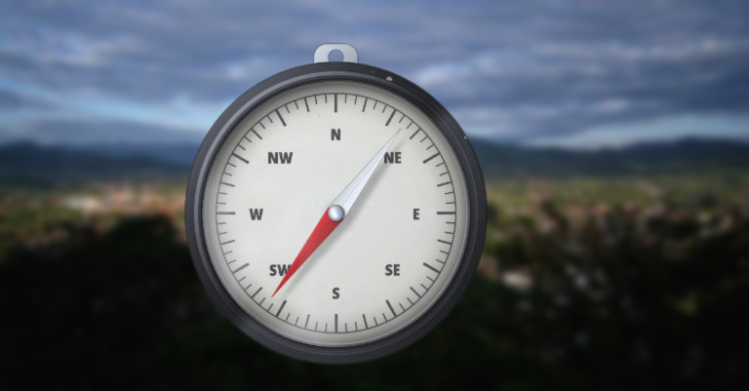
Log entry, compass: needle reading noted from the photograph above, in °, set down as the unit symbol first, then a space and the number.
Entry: ° 217.5
